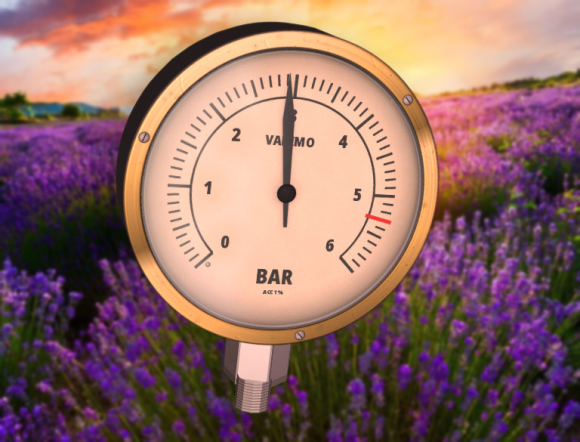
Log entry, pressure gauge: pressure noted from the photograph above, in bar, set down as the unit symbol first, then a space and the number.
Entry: bar 2.9
